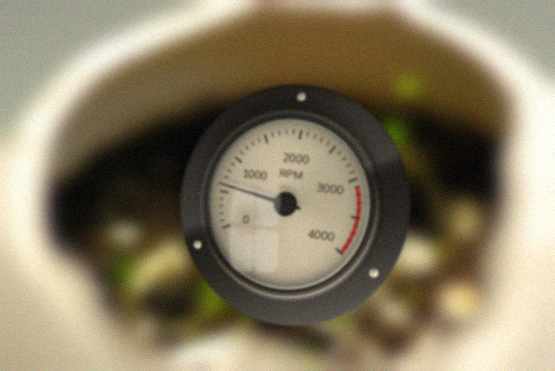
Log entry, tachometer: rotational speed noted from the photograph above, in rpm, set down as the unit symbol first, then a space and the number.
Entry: rpm 600
